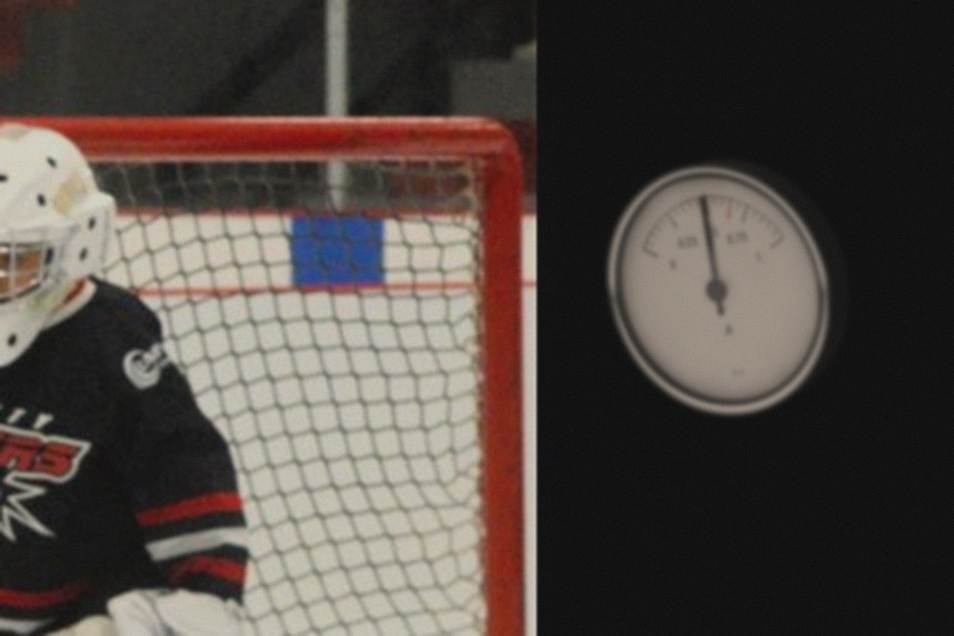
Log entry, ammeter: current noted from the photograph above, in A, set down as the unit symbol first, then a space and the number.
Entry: A 0.5
